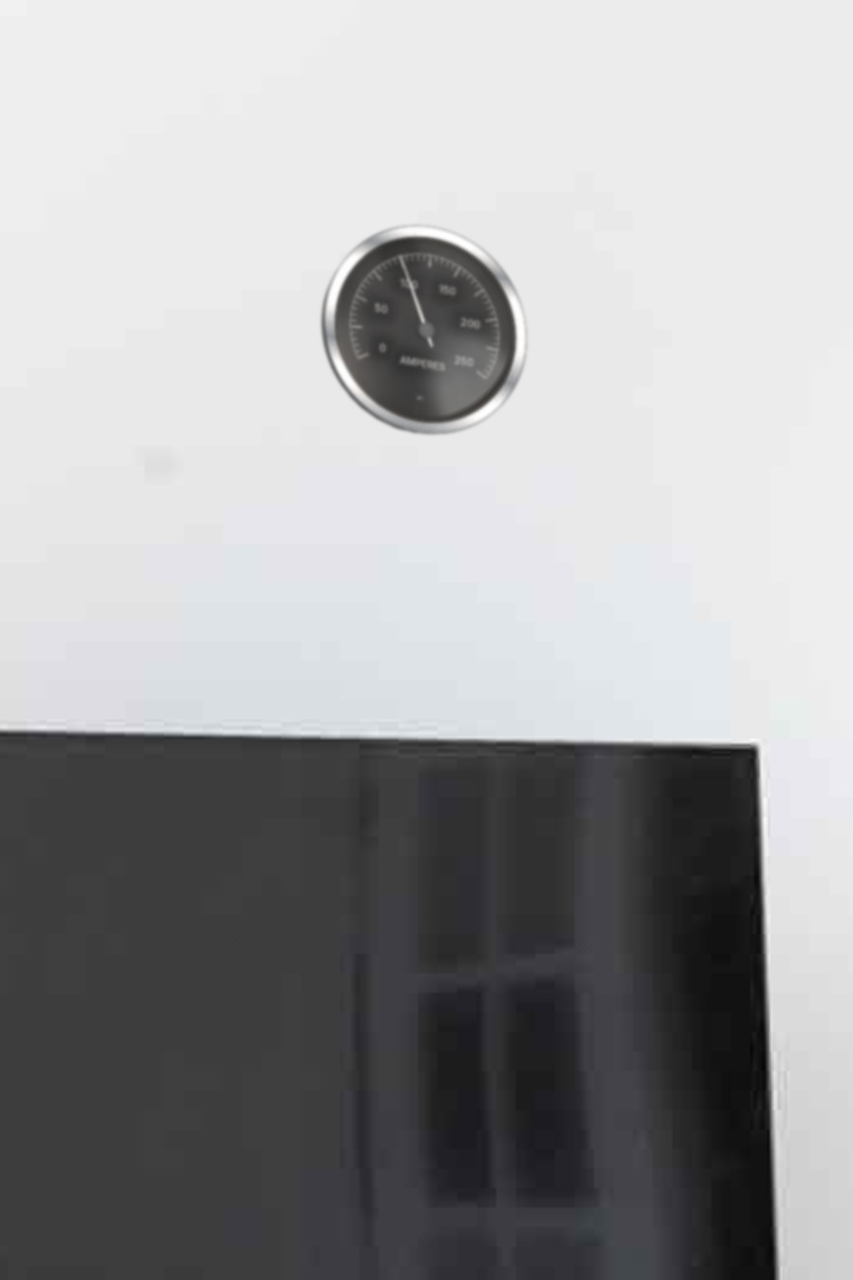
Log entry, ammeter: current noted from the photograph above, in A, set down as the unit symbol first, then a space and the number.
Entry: A 100
